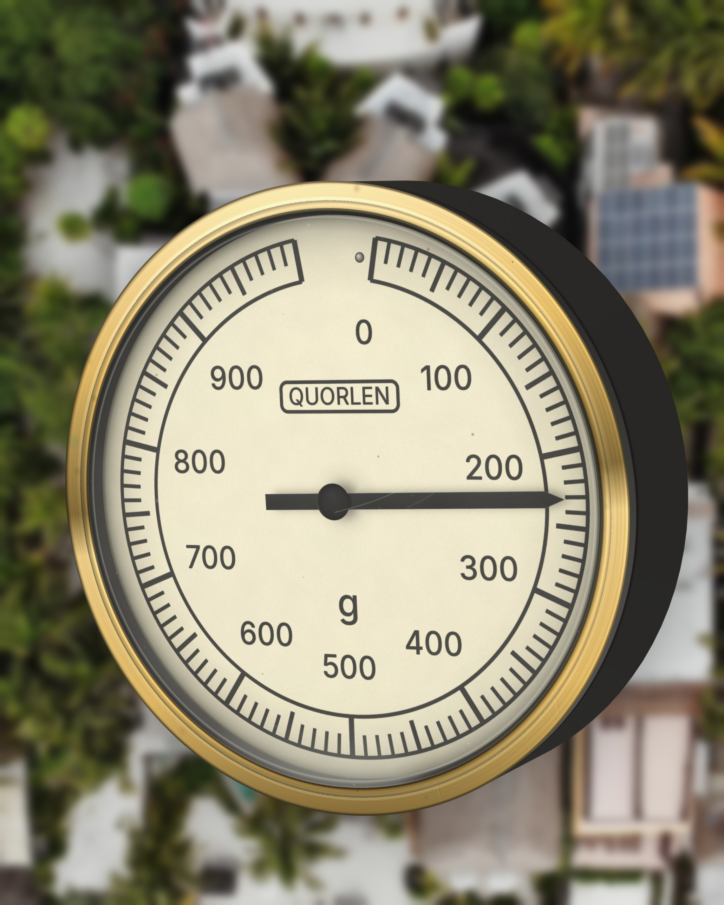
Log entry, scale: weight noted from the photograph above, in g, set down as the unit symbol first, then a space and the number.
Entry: g 230
